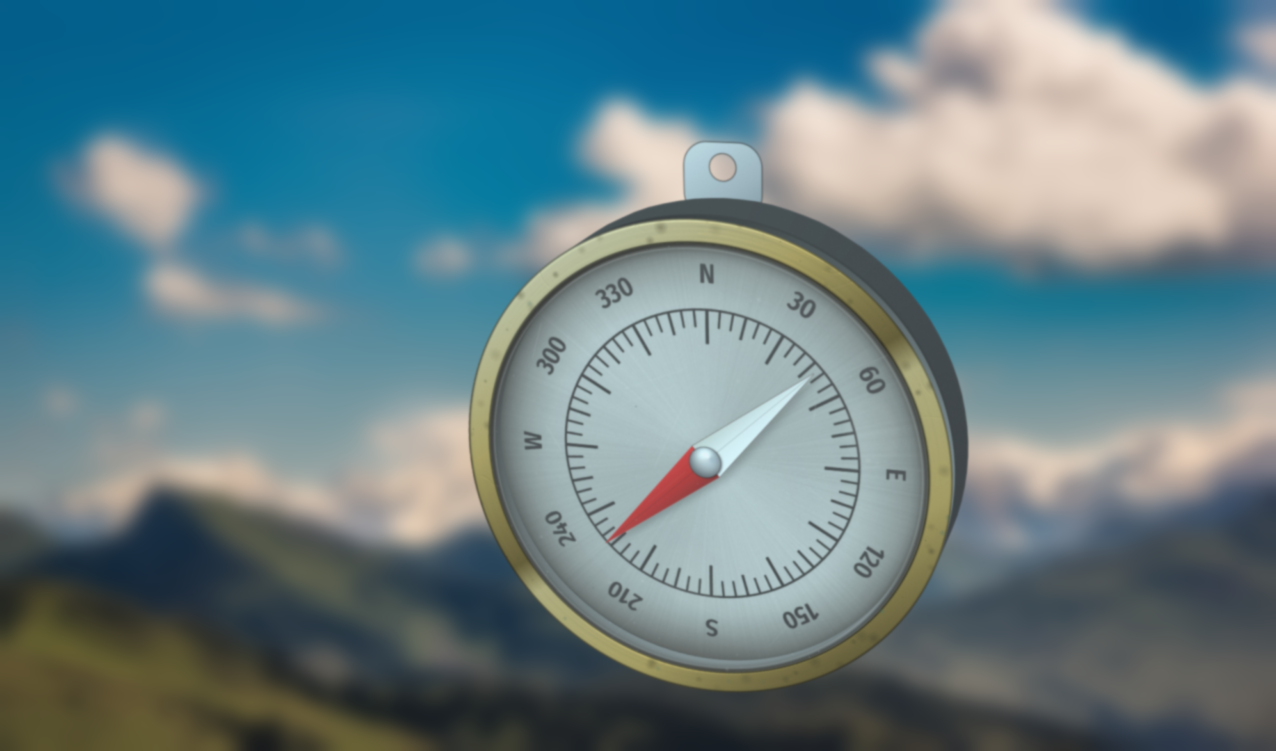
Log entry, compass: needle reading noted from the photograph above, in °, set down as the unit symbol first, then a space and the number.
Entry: ° 227.5
